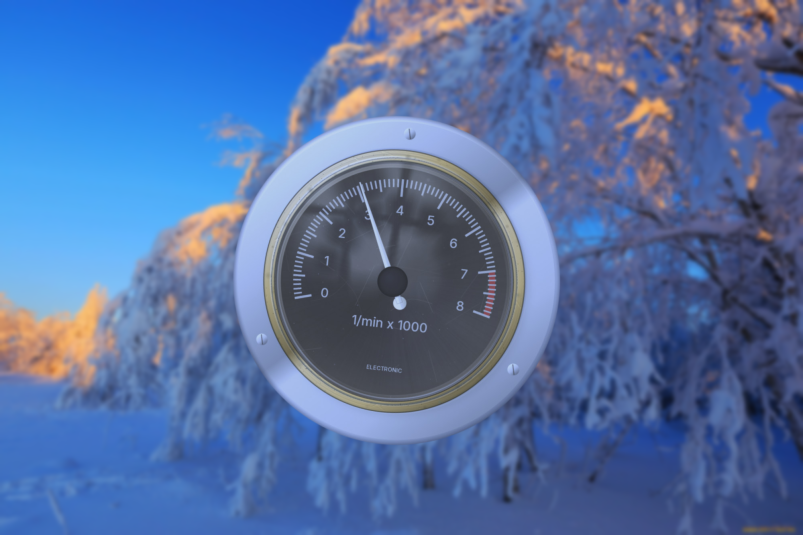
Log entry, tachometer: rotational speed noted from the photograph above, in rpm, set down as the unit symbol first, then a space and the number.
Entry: rpm 3100
